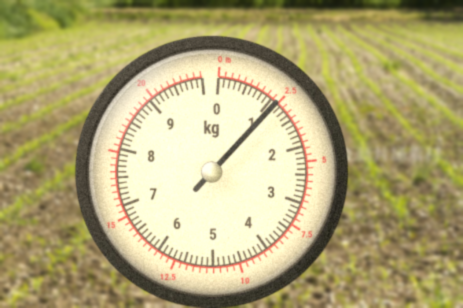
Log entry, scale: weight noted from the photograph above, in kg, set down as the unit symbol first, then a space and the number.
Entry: kg 1.1
